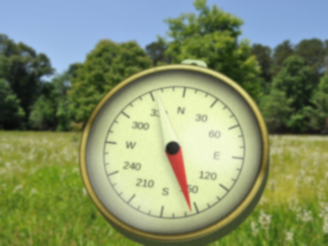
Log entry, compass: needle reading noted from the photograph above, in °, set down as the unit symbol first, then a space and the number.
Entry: ° 155
